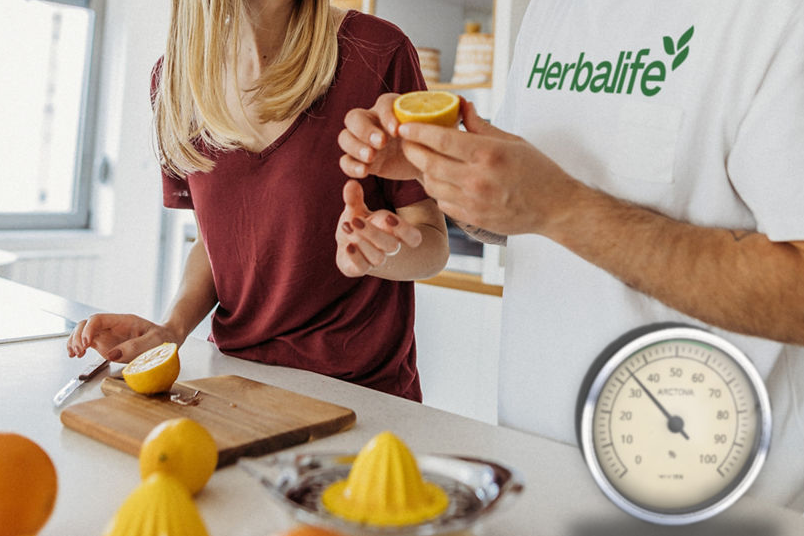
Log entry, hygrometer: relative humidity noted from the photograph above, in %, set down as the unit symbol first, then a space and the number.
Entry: % 34
